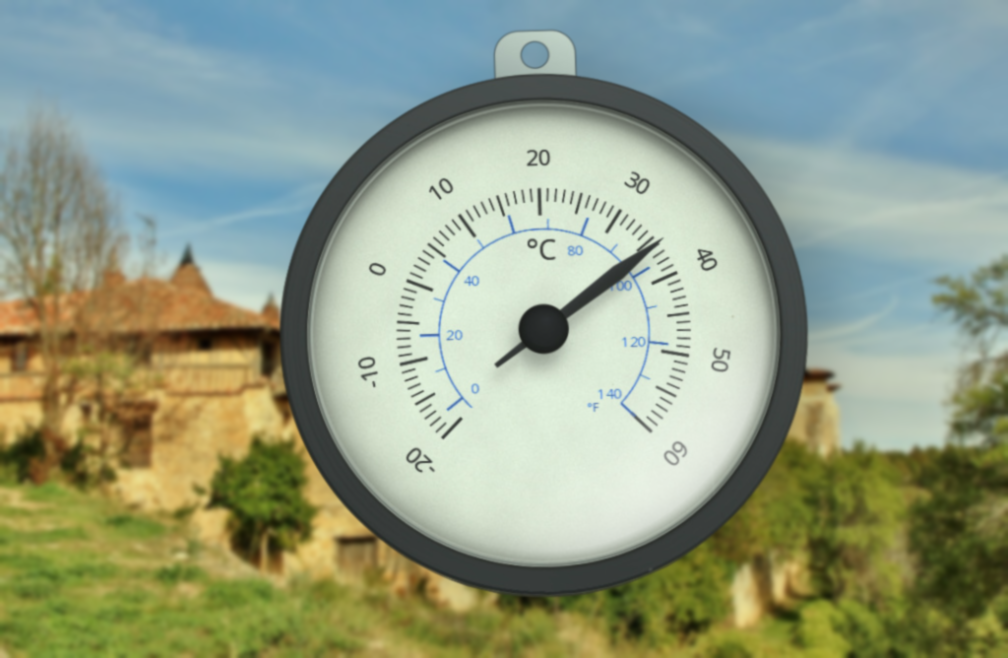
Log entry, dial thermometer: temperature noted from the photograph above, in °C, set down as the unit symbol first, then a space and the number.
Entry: °C 36
